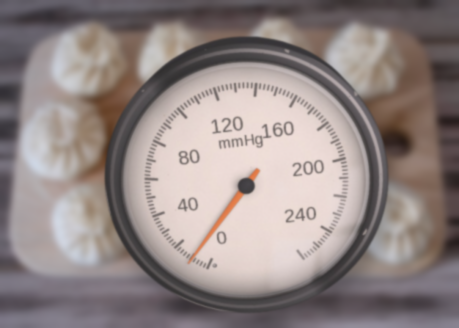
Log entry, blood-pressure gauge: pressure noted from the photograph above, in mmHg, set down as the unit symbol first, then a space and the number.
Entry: mmHg 10
